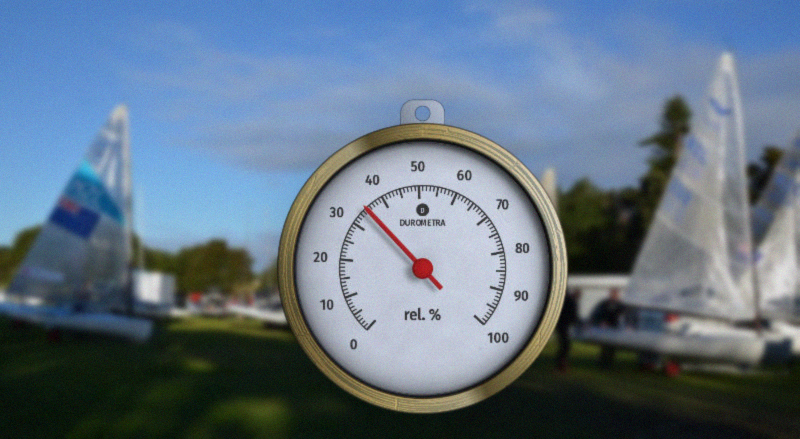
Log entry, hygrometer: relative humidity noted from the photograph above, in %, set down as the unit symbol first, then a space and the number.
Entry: % 35
